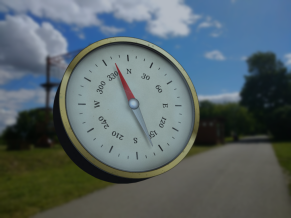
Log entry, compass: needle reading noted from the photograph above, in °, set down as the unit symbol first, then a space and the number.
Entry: ° 340
